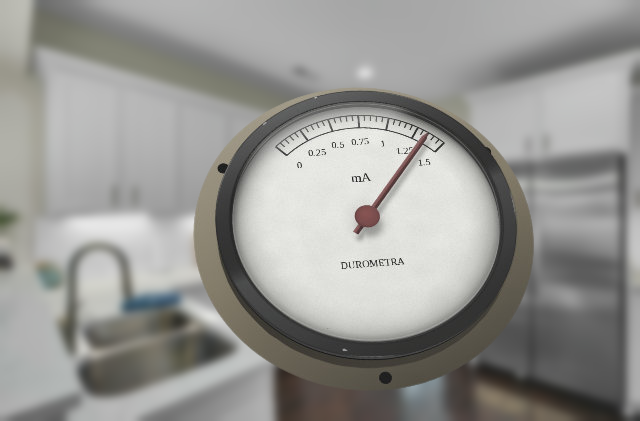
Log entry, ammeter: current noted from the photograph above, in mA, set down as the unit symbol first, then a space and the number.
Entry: mA 1.35
